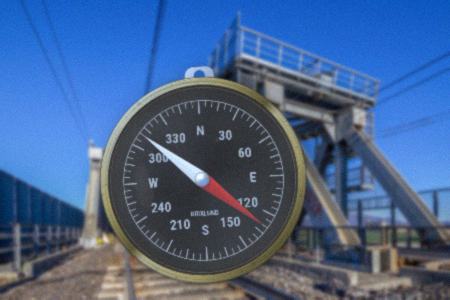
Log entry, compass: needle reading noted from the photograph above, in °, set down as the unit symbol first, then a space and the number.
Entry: ° 130
